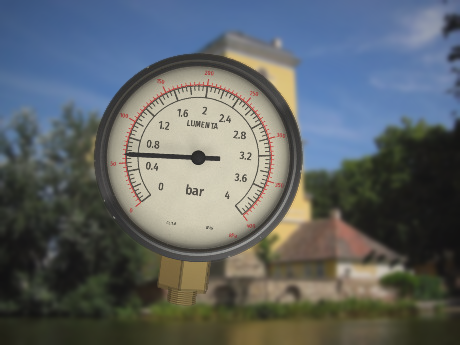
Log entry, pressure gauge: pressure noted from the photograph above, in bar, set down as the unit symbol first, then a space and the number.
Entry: bar 0.6
